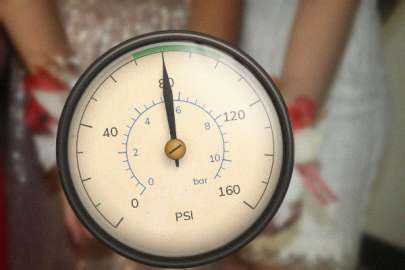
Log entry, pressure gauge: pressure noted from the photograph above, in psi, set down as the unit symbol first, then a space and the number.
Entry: psi 80
